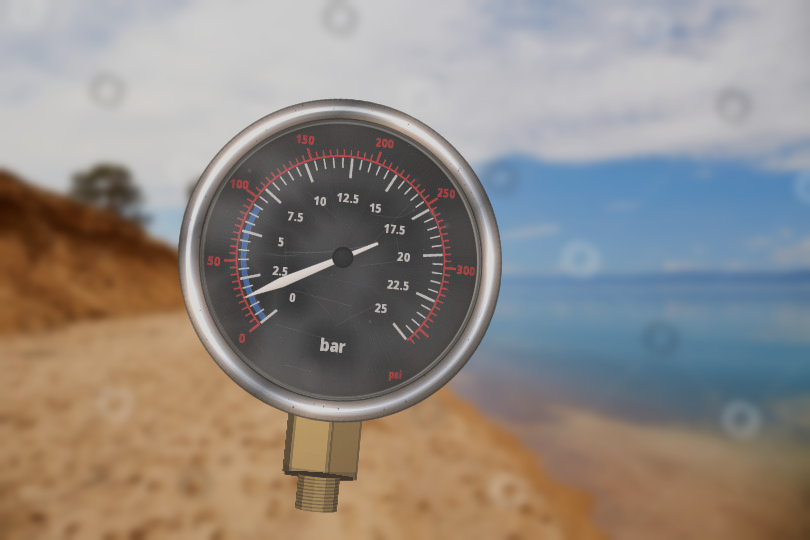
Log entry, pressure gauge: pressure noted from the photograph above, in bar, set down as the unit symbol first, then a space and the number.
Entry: bar 1.5
